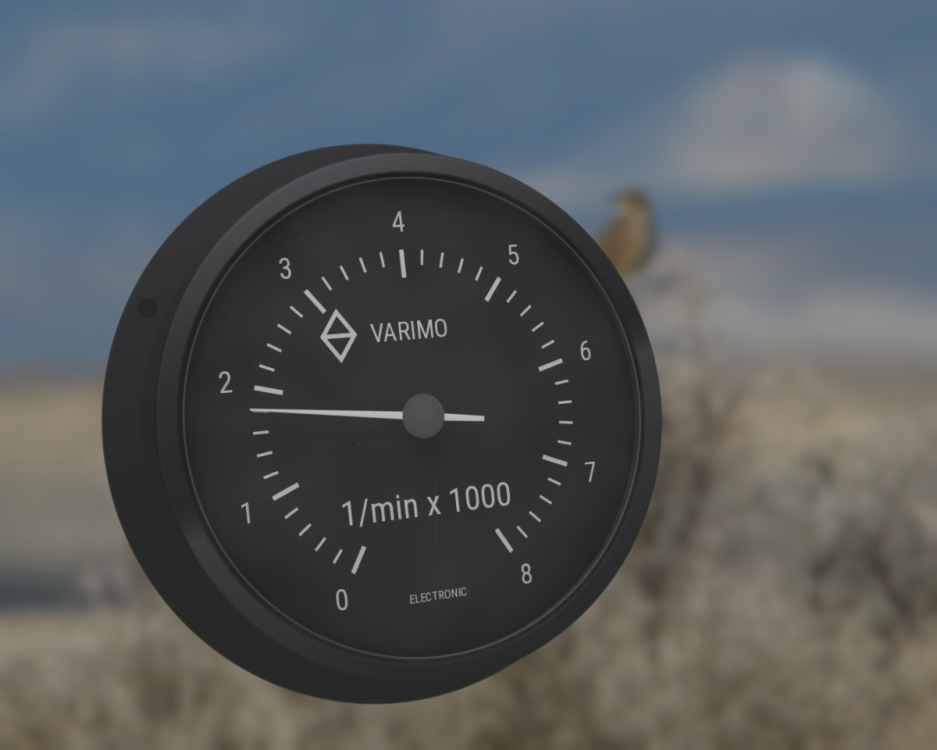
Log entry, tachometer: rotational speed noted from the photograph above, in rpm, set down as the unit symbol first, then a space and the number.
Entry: rpm 1800
